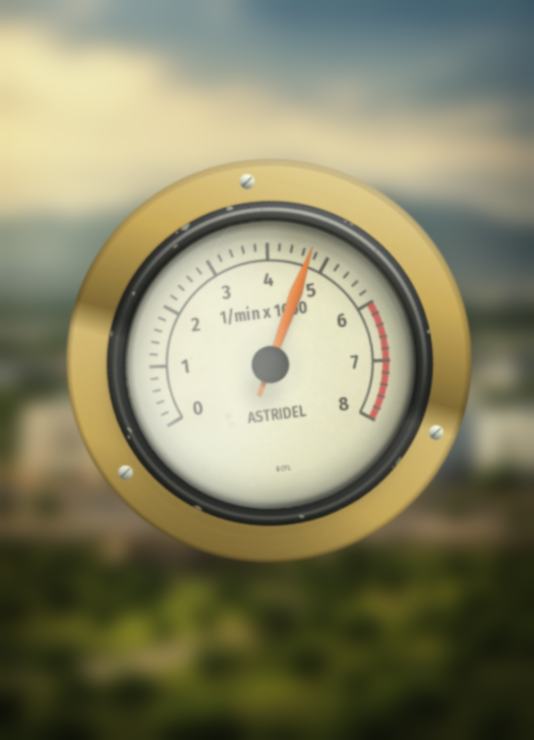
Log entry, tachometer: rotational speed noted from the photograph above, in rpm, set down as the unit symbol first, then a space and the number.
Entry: rpm 4700
